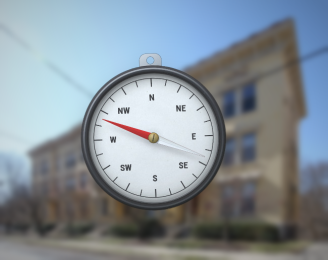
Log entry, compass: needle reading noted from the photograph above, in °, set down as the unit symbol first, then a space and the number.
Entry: ° 292.5
